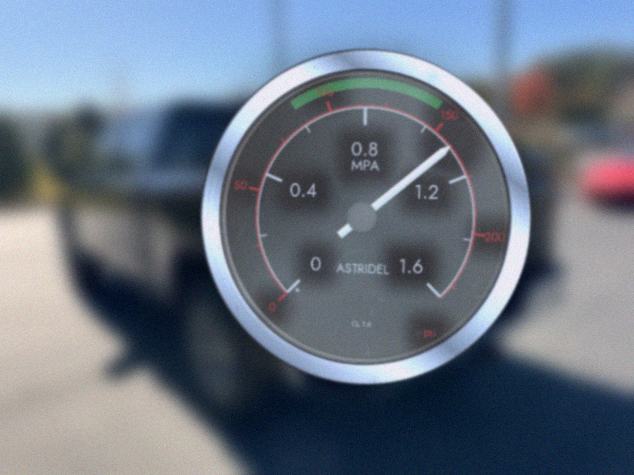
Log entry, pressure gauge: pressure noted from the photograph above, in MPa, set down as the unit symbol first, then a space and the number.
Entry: MPa 1.1
